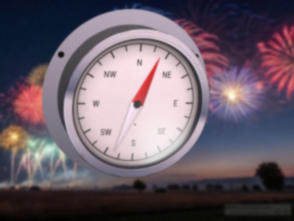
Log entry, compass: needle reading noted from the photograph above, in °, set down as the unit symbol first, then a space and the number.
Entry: ° 22.5
